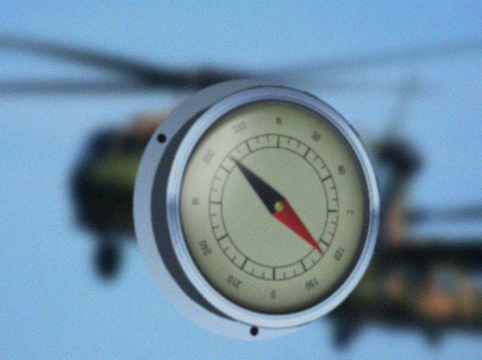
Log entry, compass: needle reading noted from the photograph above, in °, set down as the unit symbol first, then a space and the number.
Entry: ° 130
